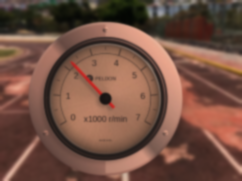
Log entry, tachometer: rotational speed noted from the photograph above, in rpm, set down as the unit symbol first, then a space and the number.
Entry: rpm 2250
